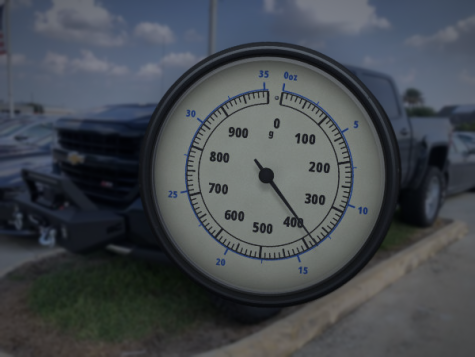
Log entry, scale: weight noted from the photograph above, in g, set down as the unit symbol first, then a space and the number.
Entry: g 380
